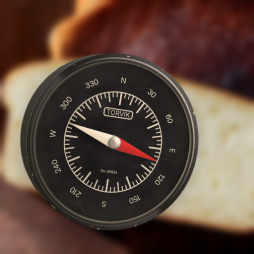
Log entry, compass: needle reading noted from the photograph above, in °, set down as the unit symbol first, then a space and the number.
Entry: ° 105
